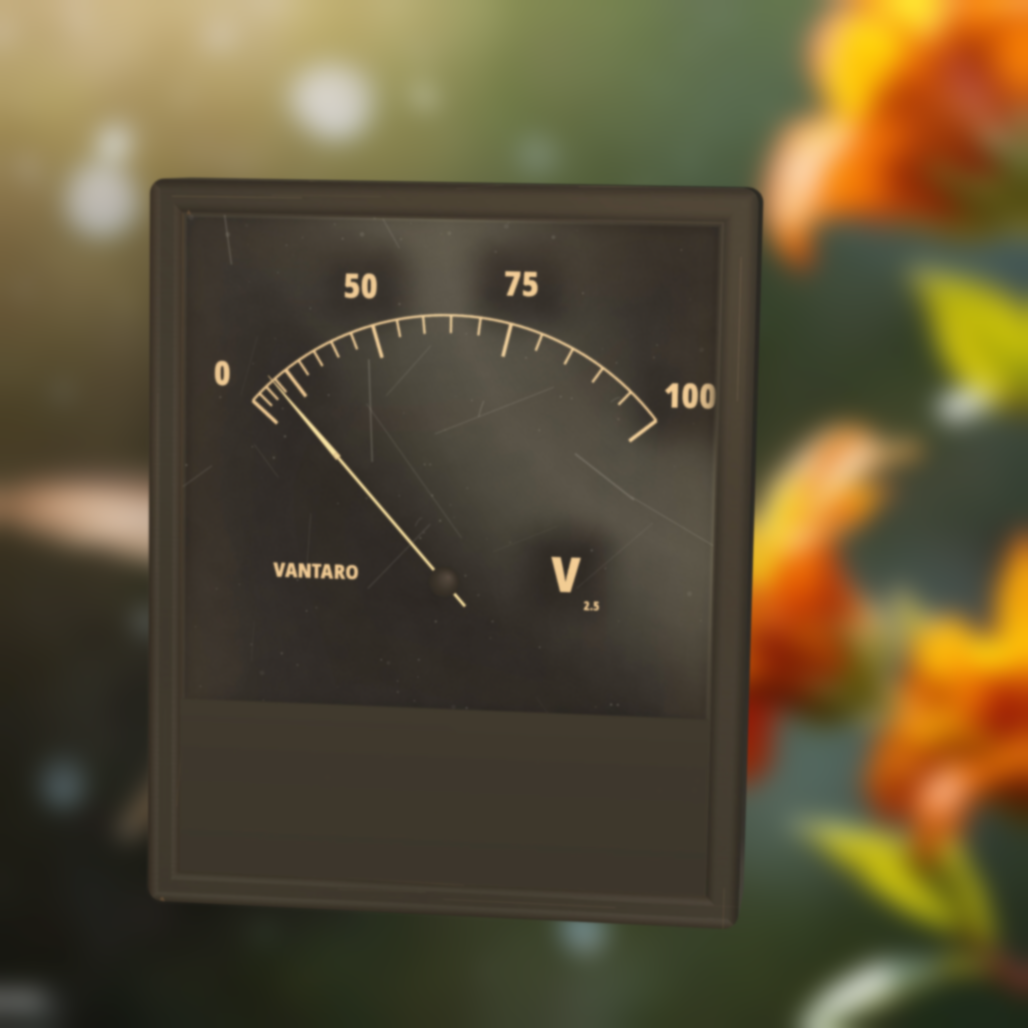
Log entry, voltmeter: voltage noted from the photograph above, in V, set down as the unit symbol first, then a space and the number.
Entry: V 20
